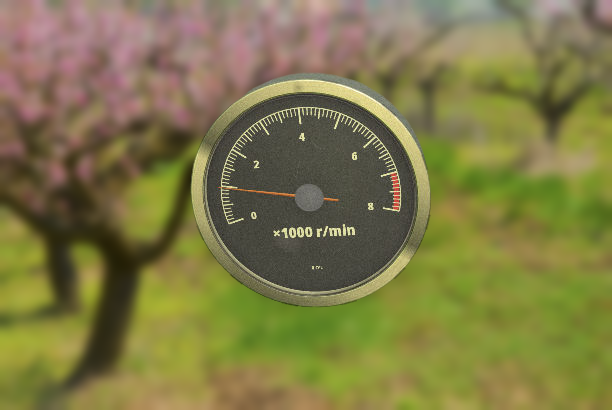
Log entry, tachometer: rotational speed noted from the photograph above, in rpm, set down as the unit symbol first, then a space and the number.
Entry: rpm 1000
